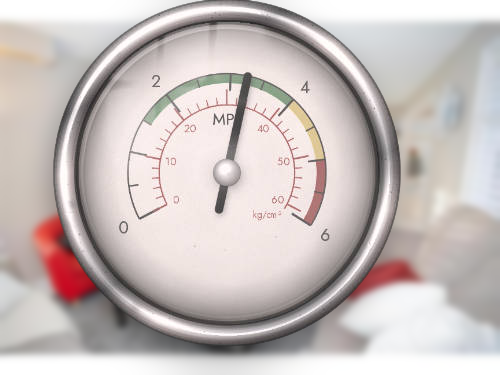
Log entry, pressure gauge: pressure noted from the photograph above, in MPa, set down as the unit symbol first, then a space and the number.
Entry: MPa 3.25
